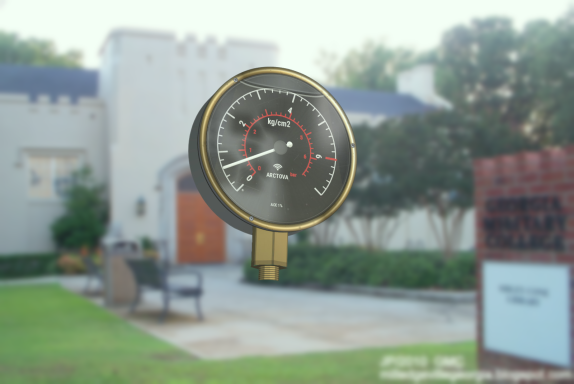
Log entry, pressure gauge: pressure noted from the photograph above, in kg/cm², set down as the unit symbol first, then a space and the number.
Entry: kg/cm² 0.6
